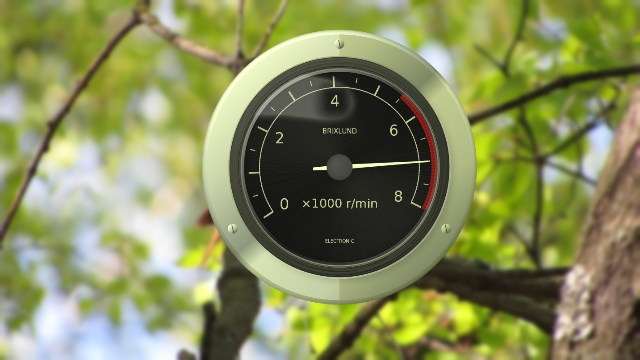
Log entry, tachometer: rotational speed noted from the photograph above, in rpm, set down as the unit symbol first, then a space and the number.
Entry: rpm 7000
